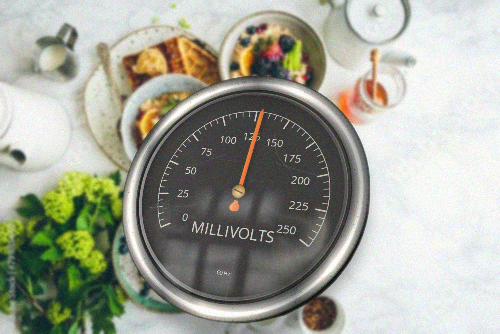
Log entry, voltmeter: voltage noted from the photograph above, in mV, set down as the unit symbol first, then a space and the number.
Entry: mV 130
